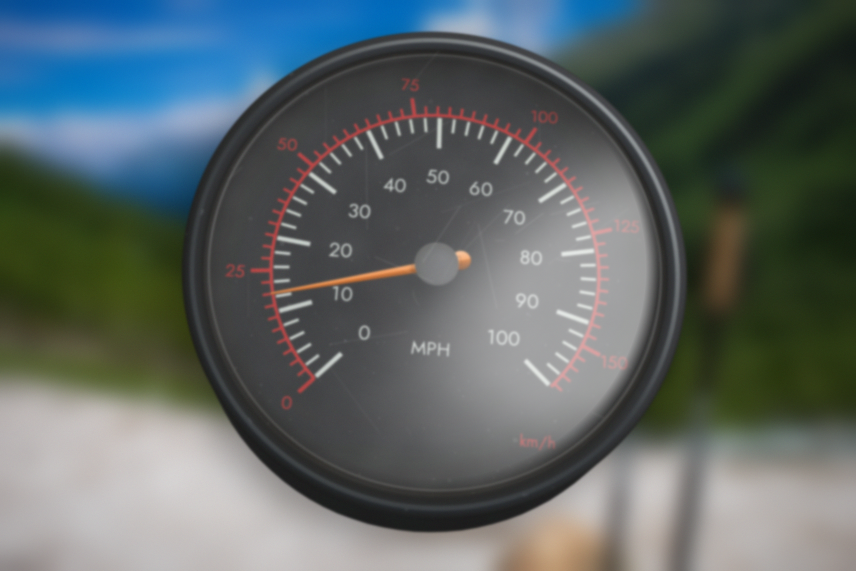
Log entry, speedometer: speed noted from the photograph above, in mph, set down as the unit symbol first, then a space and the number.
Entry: mph 12
